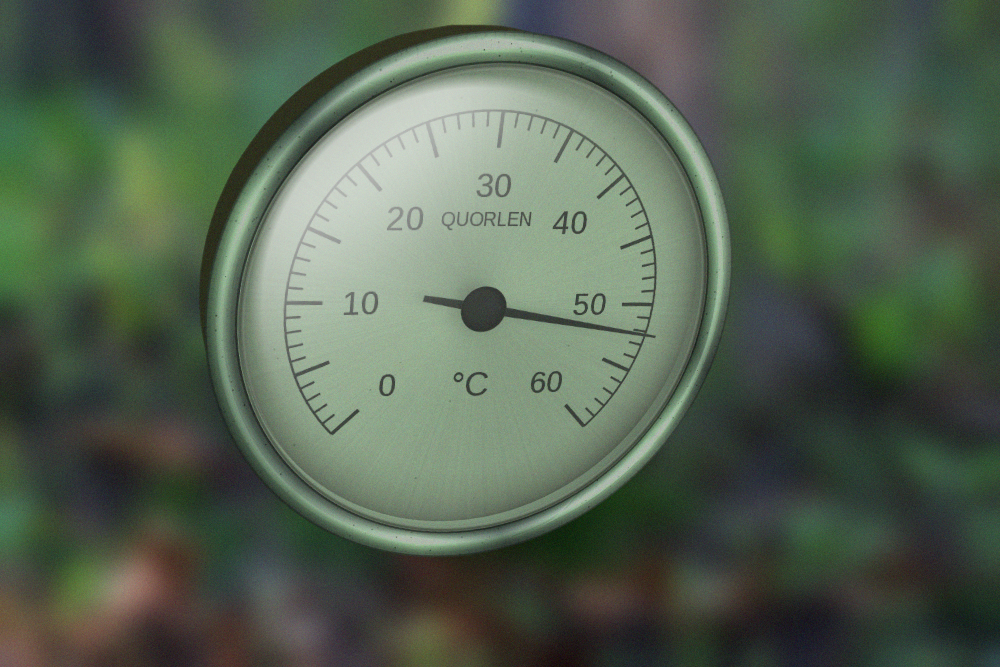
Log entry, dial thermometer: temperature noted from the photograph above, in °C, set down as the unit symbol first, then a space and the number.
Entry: °C 52
